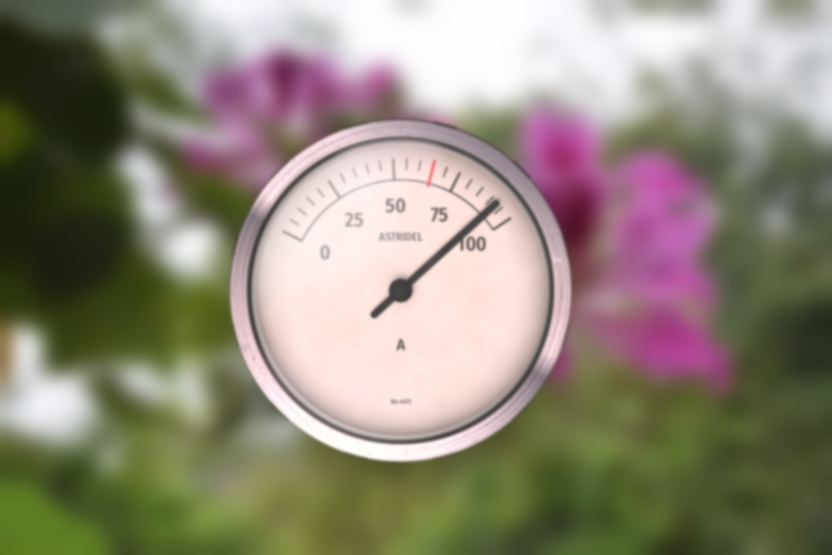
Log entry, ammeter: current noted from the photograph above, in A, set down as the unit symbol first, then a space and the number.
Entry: A 92.5
